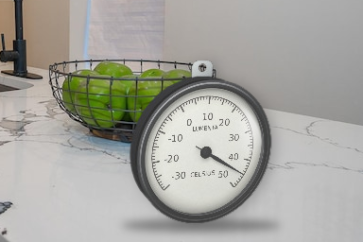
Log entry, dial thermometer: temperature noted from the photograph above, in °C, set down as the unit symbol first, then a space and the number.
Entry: °C 45
